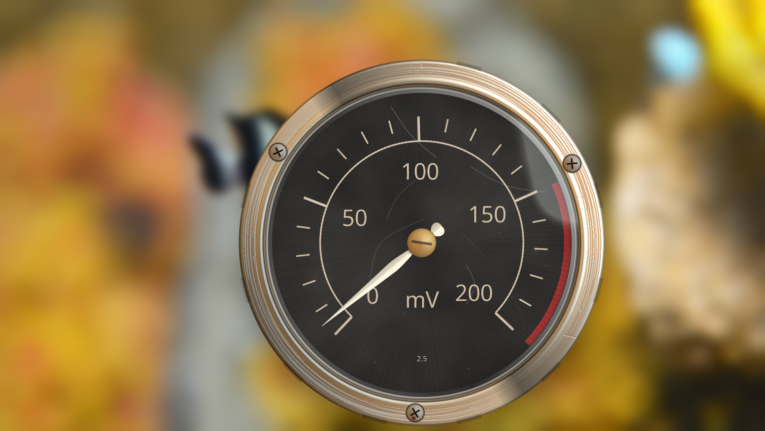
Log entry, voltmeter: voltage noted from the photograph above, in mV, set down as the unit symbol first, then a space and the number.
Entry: mV 5
